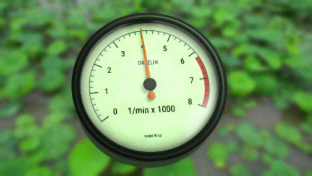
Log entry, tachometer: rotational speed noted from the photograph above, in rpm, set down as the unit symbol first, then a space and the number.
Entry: rpm 4000
